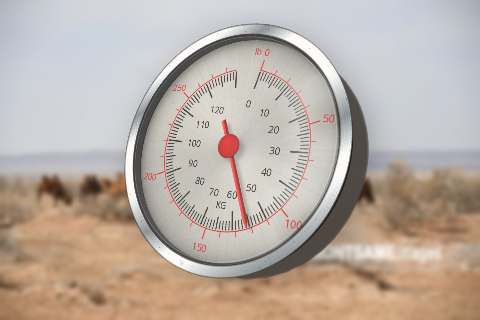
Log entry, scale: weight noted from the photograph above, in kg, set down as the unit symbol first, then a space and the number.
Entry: kg 55
